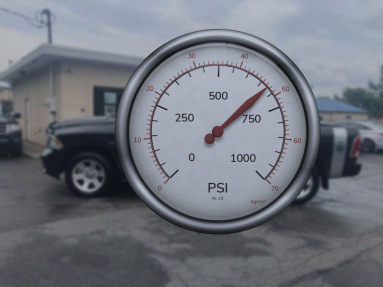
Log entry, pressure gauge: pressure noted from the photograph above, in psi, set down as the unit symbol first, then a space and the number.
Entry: psi 675
